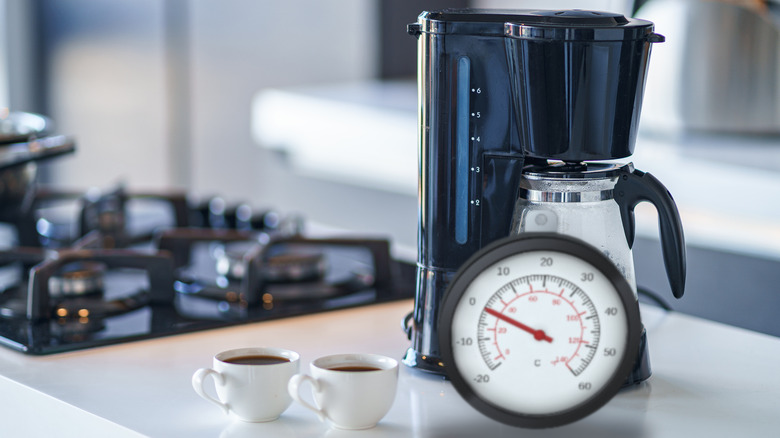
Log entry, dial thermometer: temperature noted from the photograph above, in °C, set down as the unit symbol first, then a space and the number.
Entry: °C 0
